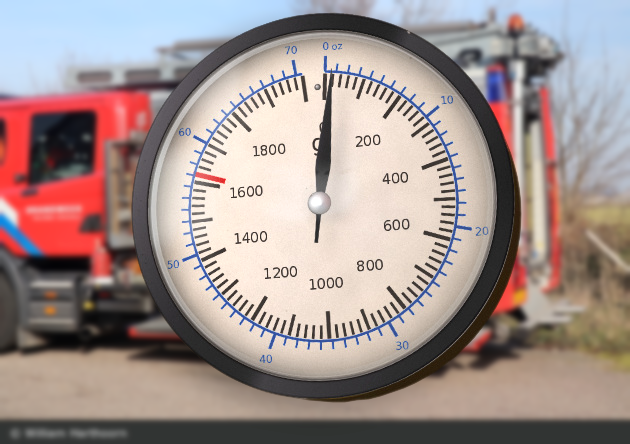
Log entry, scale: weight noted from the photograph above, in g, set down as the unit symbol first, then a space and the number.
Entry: g 20
